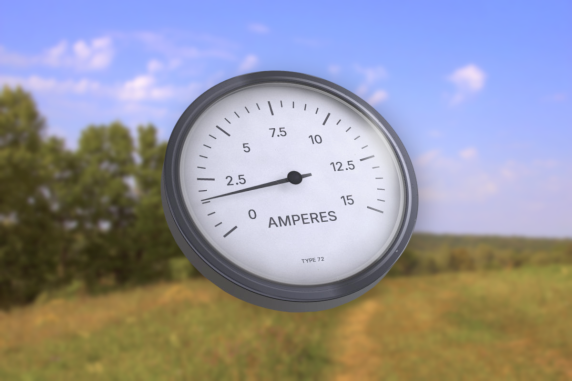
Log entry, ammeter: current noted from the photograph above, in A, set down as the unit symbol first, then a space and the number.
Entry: A 1.5
